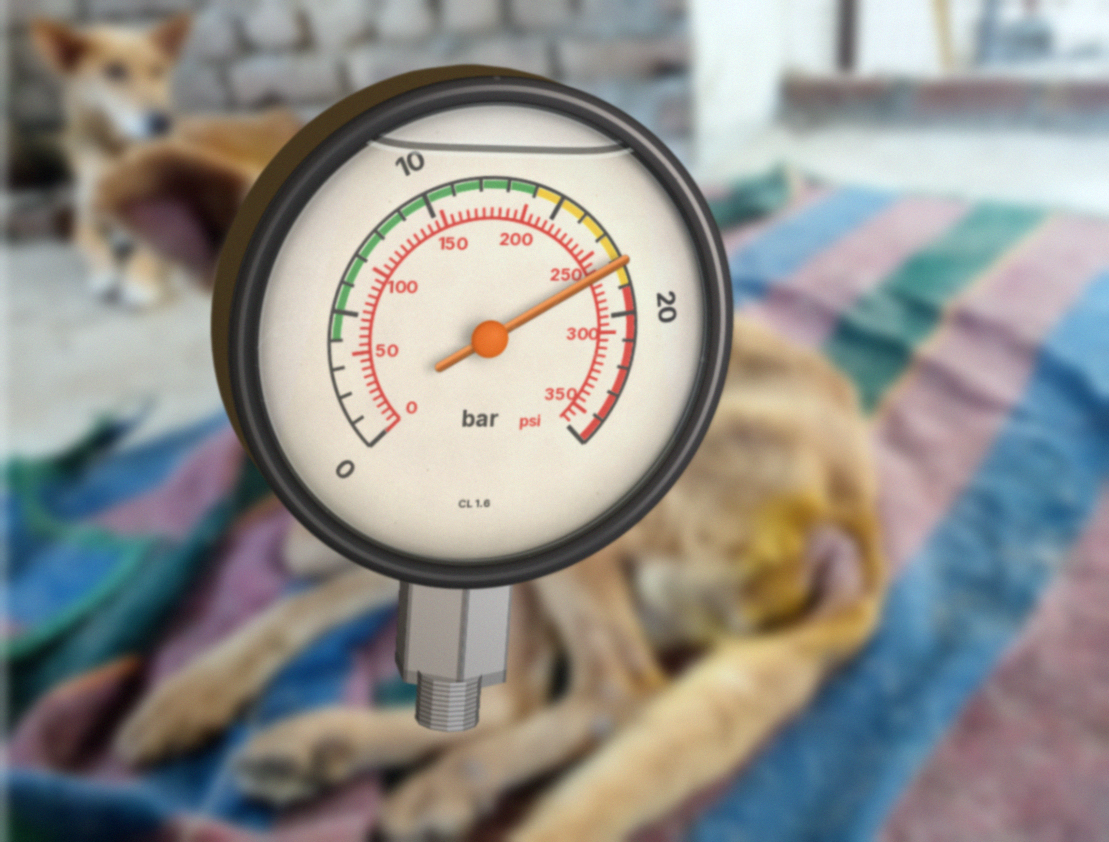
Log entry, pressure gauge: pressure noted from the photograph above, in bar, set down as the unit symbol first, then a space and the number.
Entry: bar 18
